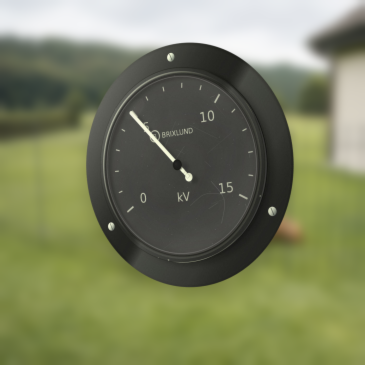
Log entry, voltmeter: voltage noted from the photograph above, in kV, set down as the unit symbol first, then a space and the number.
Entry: kV 5
